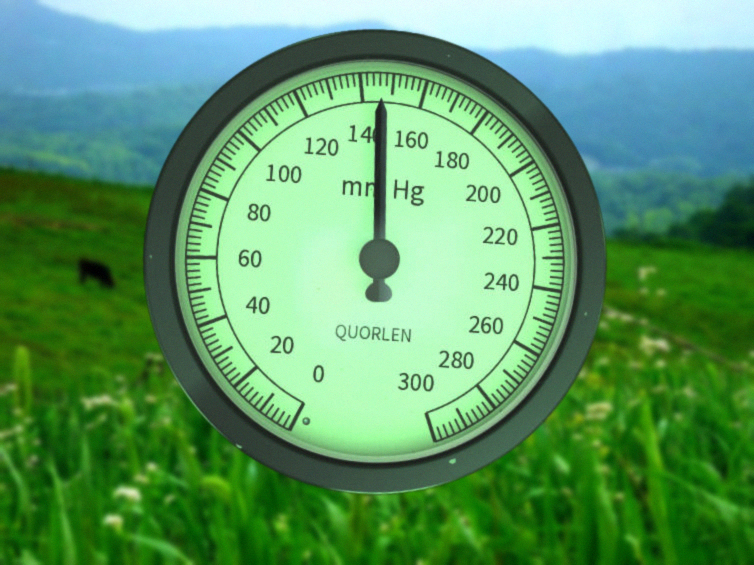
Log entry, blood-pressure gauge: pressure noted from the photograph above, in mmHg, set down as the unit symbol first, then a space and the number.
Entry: mmHg 146
